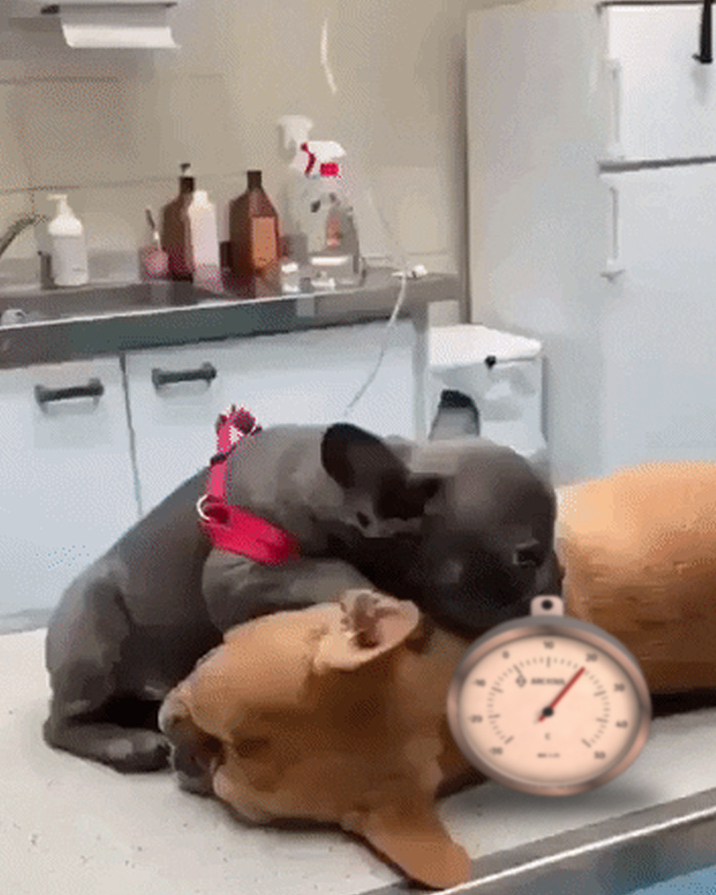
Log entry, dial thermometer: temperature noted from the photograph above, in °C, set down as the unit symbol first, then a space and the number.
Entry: °C 20
